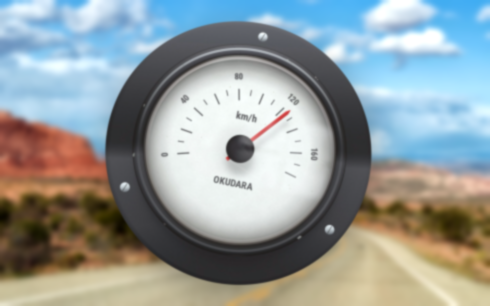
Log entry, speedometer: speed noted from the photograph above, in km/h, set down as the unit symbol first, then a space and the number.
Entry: km/h 125
